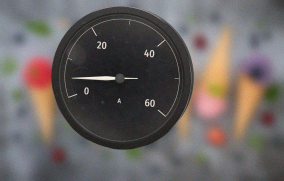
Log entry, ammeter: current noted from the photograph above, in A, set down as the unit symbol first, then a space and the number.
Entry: A 5
